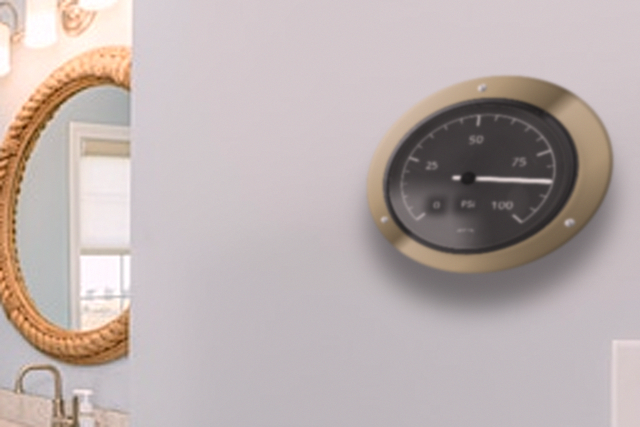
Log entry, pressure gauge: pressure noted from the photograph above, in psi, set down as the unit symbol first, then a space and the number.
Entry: psi 85
